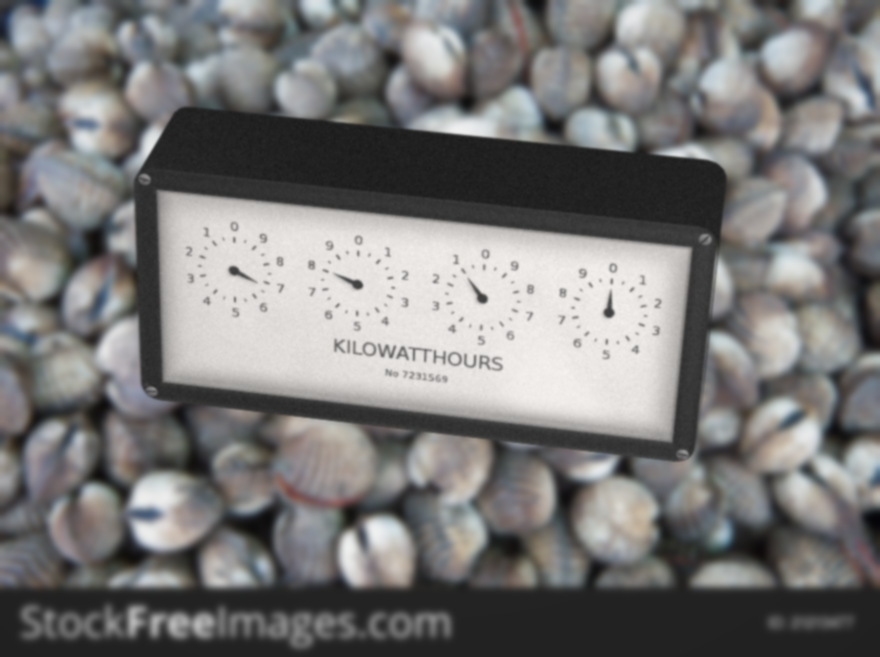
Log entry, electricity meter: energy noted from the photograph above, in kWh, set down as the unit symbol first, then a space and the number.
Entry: kWh 6810
